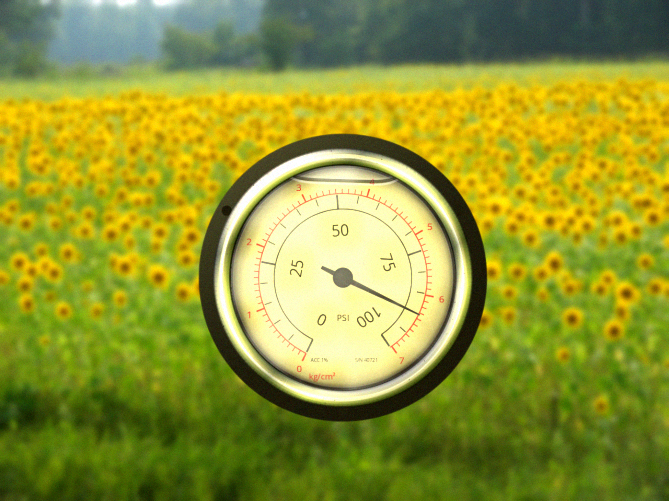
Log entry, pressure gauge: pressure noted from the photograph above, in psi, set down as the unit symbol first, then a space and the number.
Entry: psi 90
